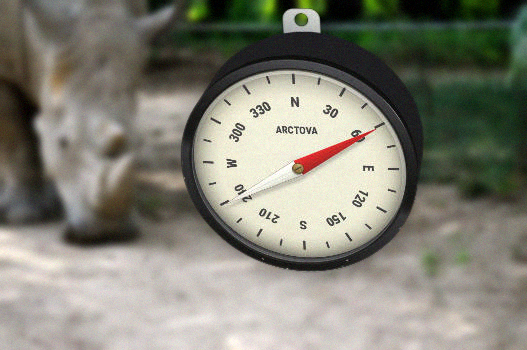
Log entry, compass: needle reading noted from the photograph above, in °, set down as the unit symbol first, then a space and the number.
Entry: ° 60
